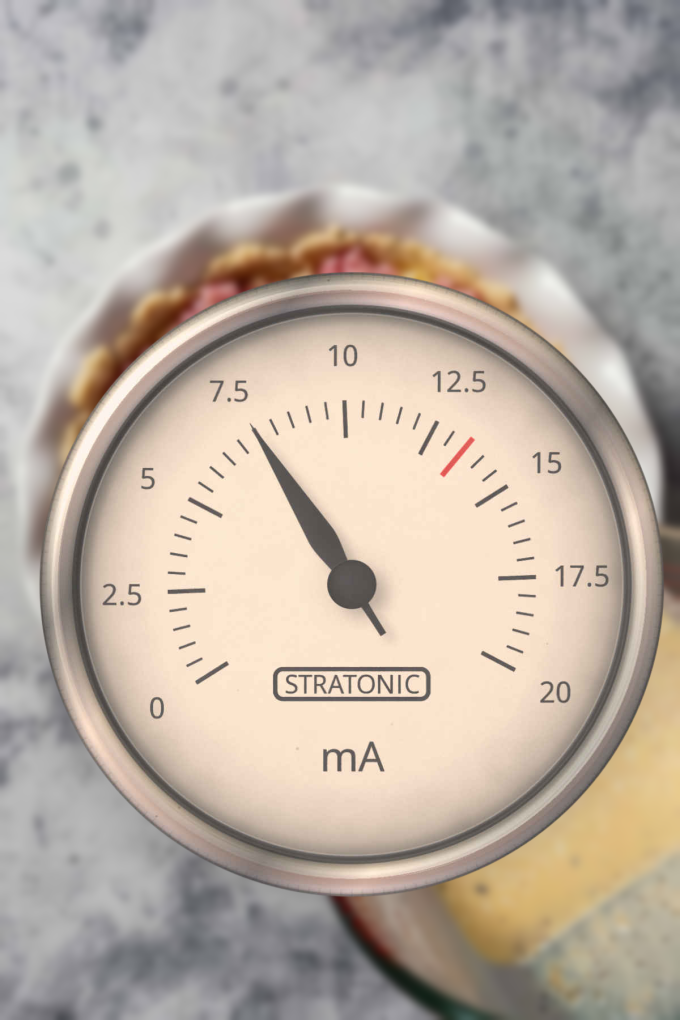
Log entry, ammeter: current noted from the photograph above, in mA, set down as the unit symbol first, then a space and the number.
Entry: mA 7.5
